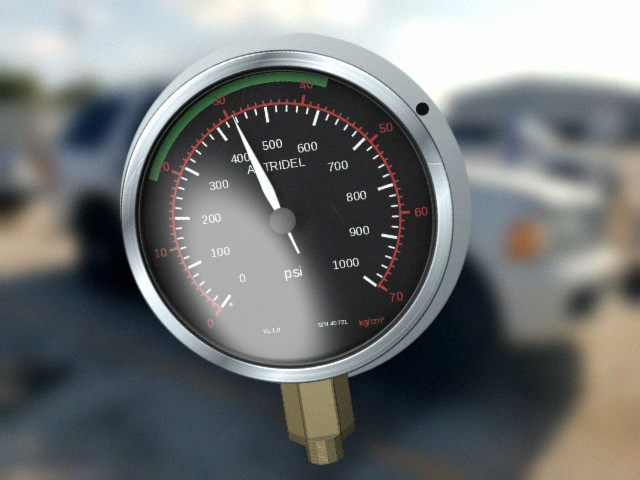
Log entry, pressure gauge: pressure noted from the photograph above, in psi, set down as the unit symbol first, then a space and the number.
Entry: psi 440
